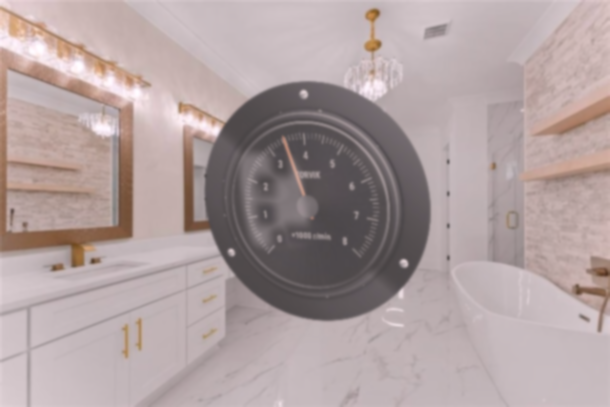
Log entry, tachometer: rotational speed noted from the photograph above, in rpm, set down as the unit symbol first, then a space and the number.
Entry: rpm 3500
